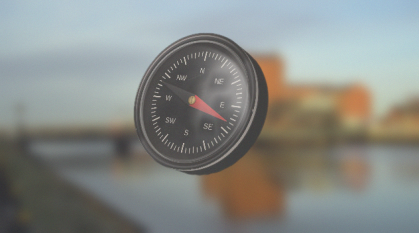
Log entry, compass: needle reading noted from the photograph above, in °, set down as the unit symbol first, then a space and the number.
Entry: ° 110
